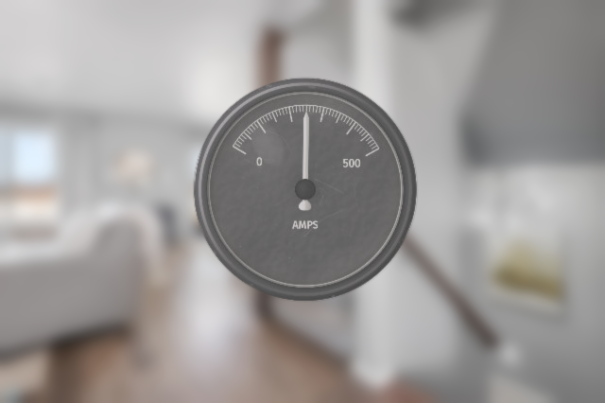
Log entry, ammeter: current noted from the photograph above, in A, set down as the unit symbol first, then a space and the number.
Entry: A 250
